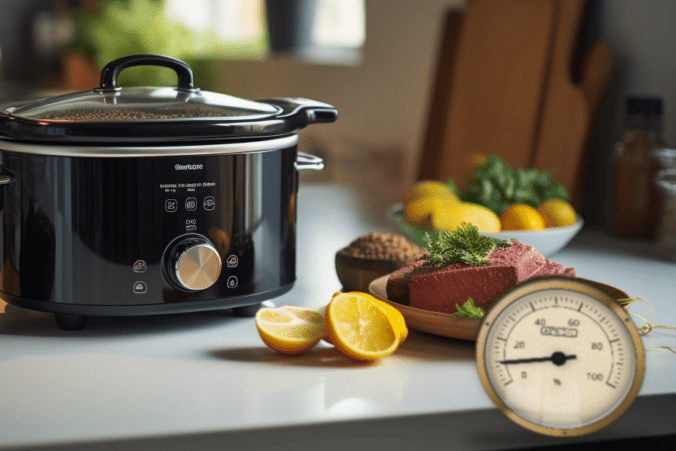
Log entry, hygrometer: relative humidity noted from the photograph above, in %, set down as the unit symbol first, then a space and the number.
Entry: % 10
